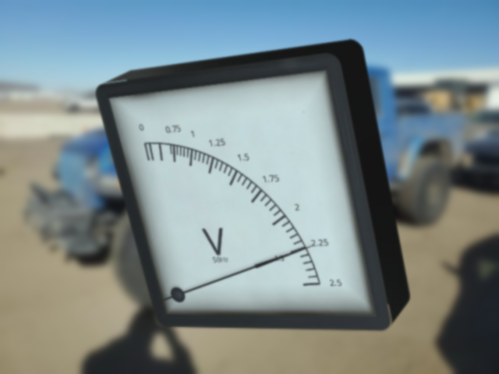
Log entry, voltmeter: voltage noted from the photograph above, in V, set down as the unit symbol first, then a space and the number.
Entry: V 2.25
